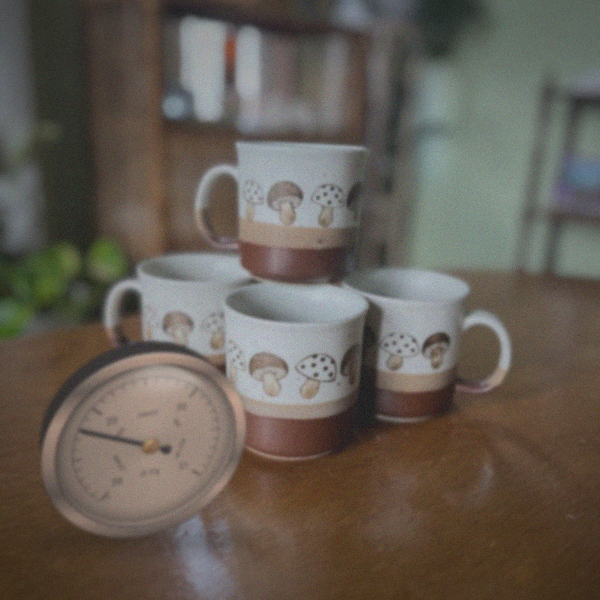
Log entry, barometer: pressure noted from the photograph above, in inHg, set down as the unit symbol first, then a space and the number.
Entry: inHg 28.8
